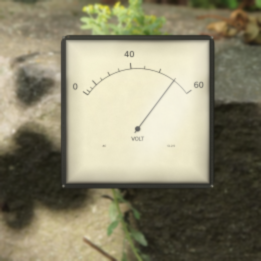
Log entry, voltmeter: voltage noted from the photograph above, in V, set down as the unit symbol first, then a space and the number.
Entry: V 55
